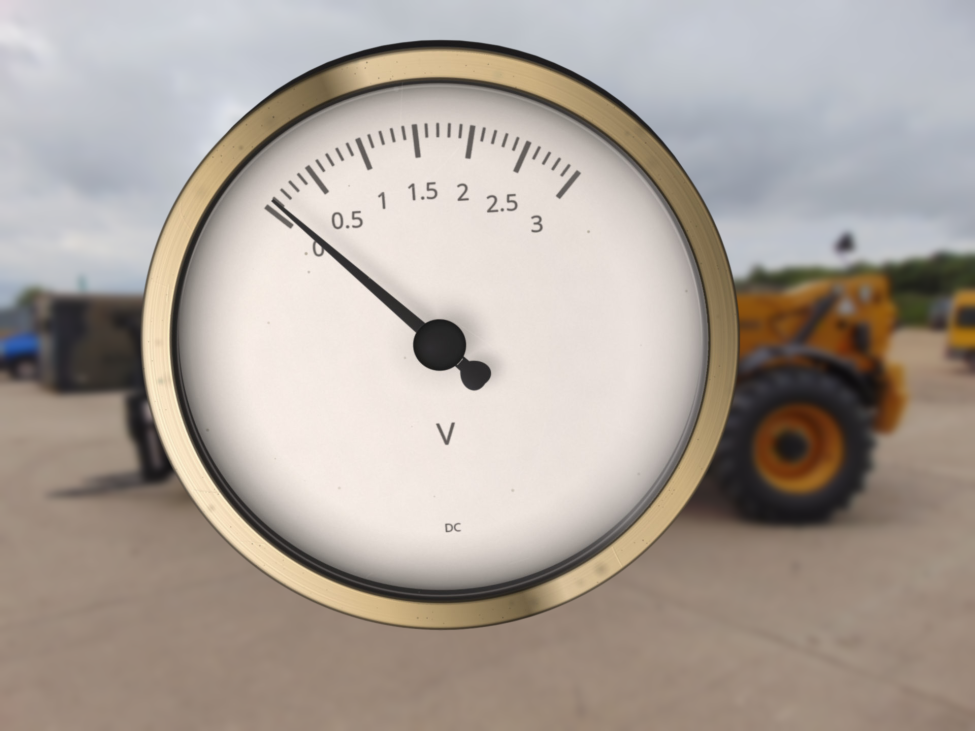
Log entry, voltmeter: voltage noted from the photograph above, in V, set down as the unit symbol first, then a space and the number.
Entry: V 0.1
